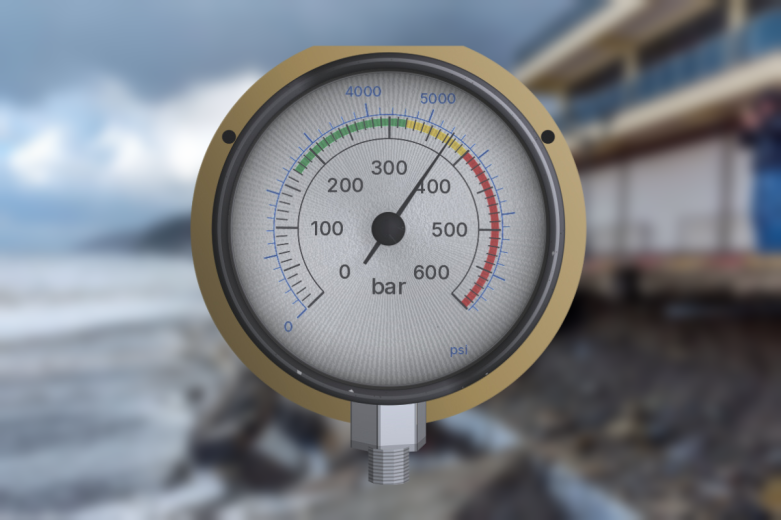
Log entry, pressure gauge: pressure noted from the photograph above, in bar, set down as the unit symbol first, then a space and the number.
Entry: bar 375
